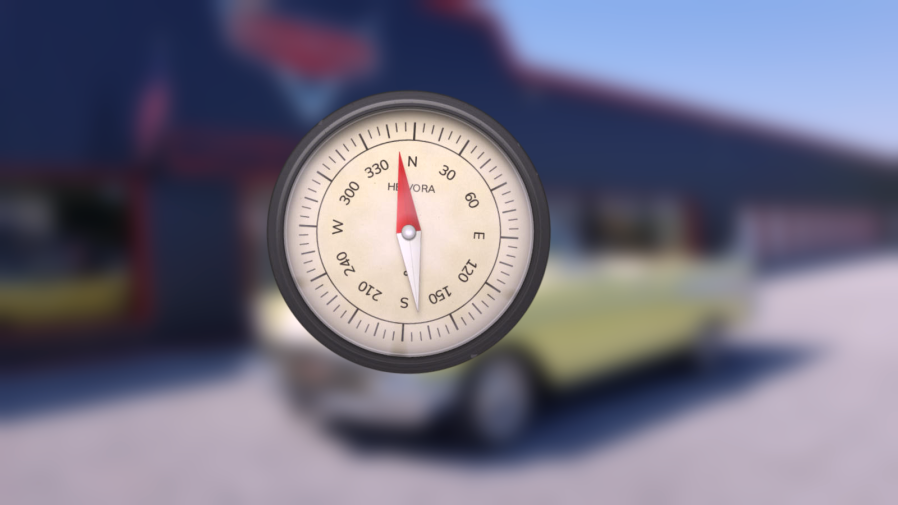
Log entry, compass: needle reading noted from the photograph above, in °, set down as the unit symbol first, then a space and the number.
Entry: ° 350
